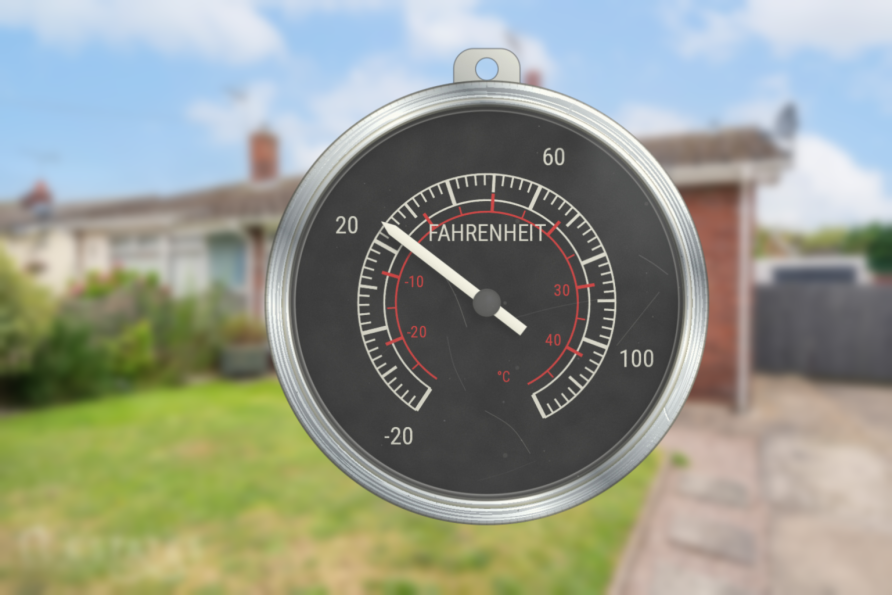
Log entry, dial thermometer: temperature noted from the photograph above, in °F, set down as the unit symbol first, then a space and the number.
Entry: °F 24
